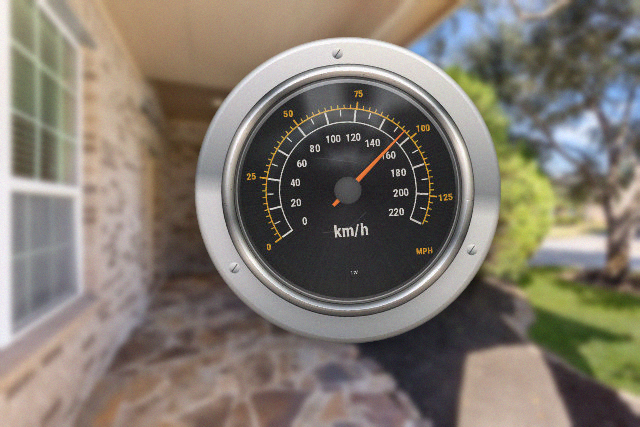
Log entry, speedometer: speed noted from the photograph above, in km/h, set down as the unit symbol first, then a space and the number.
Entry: km/h 155
